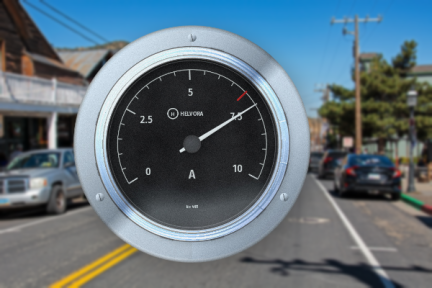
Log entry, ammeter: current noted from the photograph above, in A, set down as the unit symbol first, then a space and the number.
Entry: A 7.5
